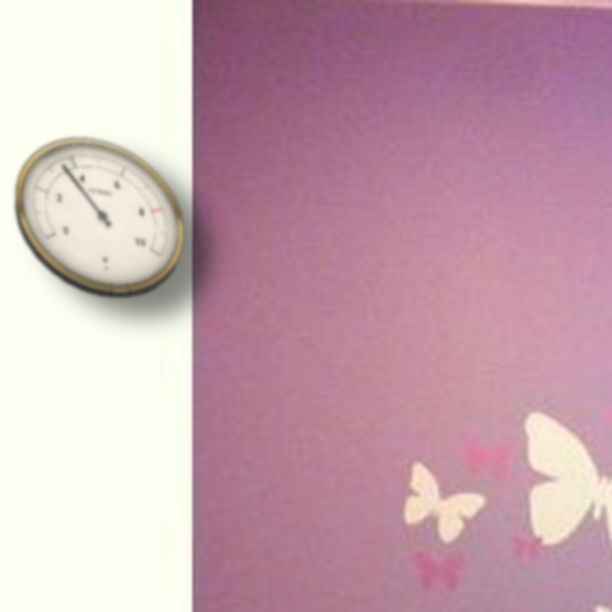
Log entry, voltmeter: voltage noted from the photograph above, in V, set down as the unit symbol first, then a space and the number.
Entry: V 3.5
